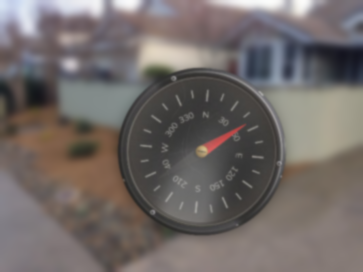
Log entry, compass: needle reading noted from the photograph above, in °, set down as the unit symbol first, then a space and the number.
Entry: ° 52.5
